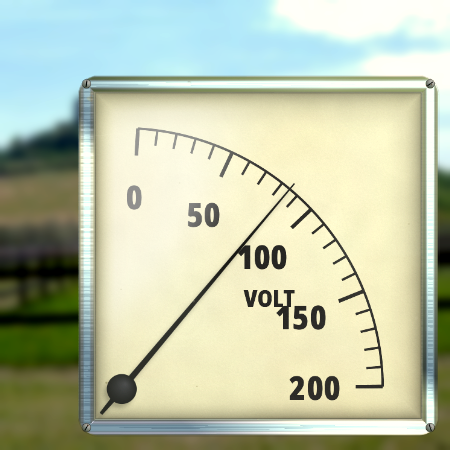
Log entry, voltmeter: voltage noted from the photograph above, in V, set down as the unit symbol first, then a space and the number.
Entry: V 85
